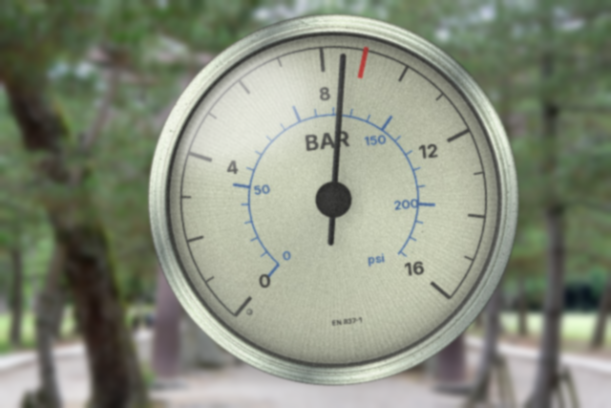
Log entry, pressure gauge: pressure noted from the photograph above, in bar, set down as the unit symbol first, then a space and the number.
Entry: bar 8.5
